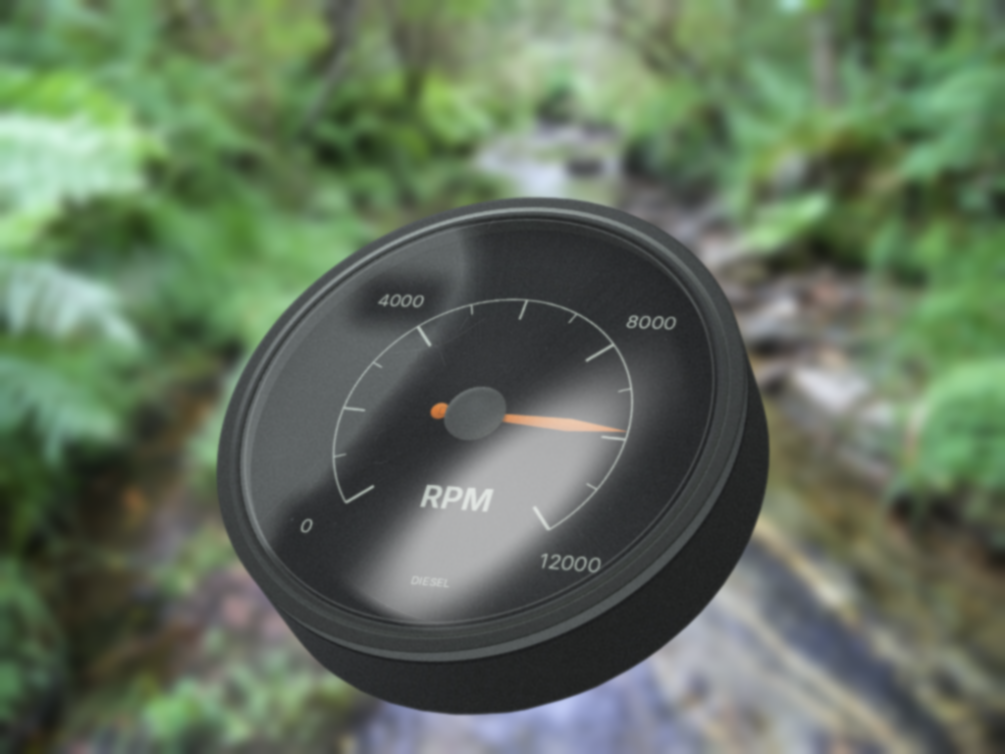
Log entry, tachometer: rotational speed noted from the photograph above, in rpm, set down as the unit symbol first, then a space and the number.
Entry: rpm 10000
